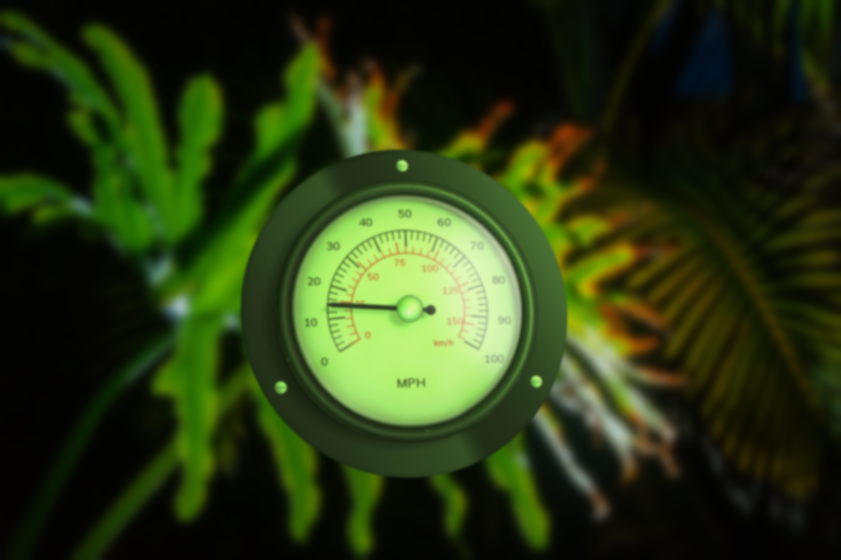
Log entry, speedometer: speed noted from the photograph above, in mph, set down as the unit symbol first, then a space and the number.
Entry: mph 14
